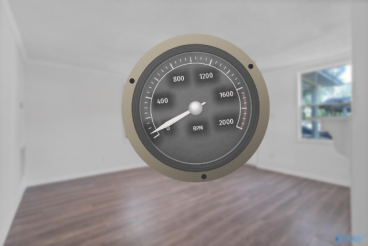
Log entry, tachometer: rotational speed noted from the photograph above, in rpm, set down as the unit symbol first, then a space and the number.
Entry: rpm 50
